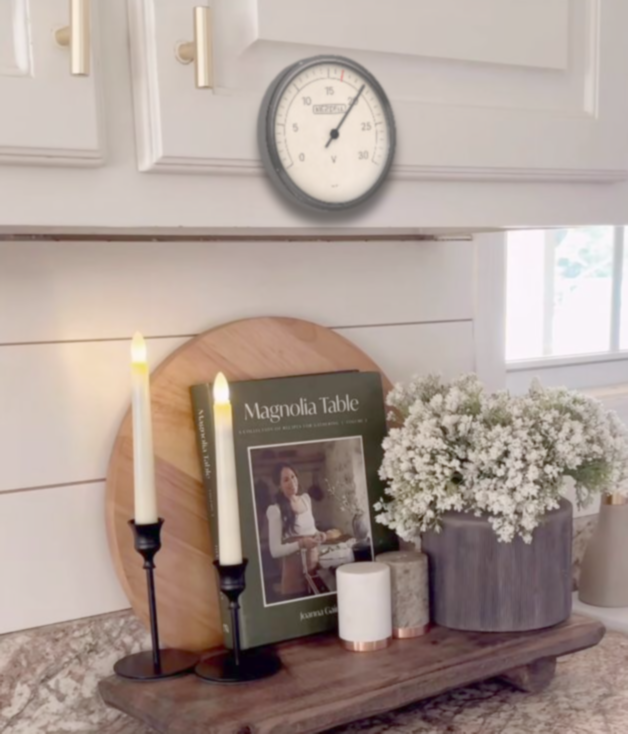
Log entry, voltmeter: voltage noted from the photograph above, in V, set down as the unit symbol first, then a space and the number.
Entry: V 20
